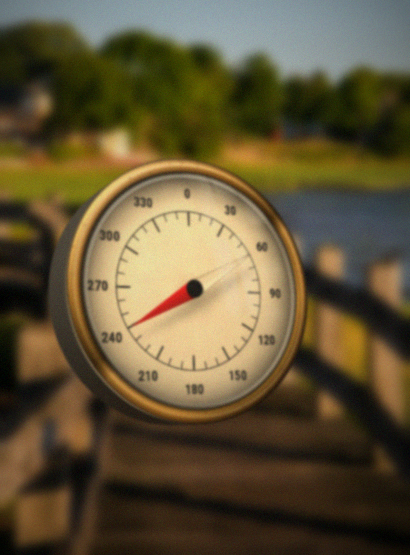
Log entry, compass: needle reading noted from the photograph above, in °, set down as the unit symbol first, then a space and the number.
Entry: ° 240
